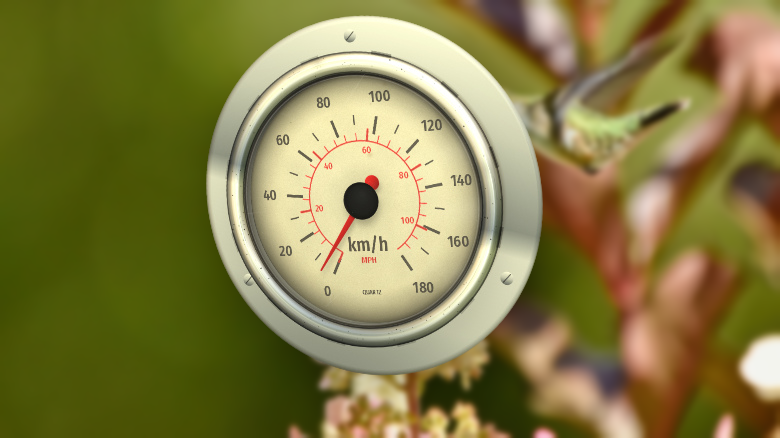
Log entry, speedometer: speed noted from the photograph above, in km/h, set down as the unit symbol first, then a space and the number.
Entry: km/h 5
